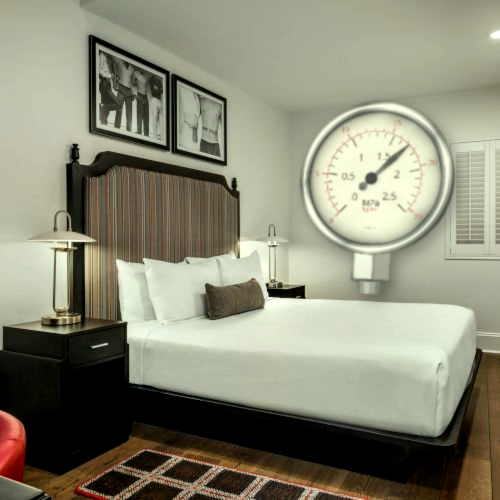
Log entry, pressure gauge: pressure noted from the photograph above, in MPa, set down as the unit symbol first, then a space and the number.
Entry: MPa 1.7
